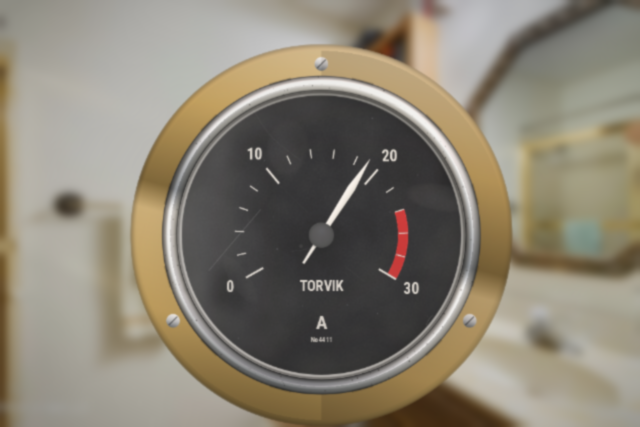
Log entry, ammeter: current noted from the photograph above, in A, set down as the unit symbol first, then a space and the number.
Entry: A 19
